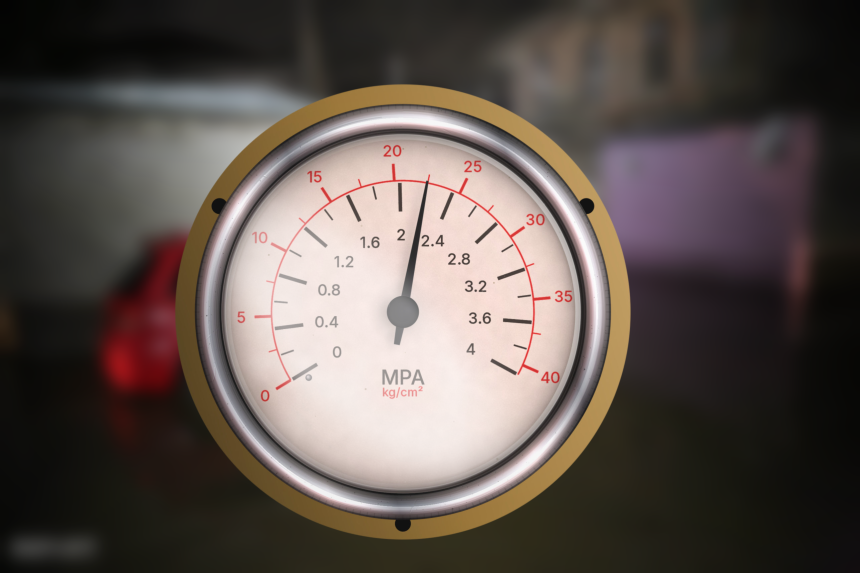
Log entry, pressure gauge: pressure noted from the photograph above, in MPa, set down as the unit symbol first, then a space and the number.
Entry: MPa 2.2
